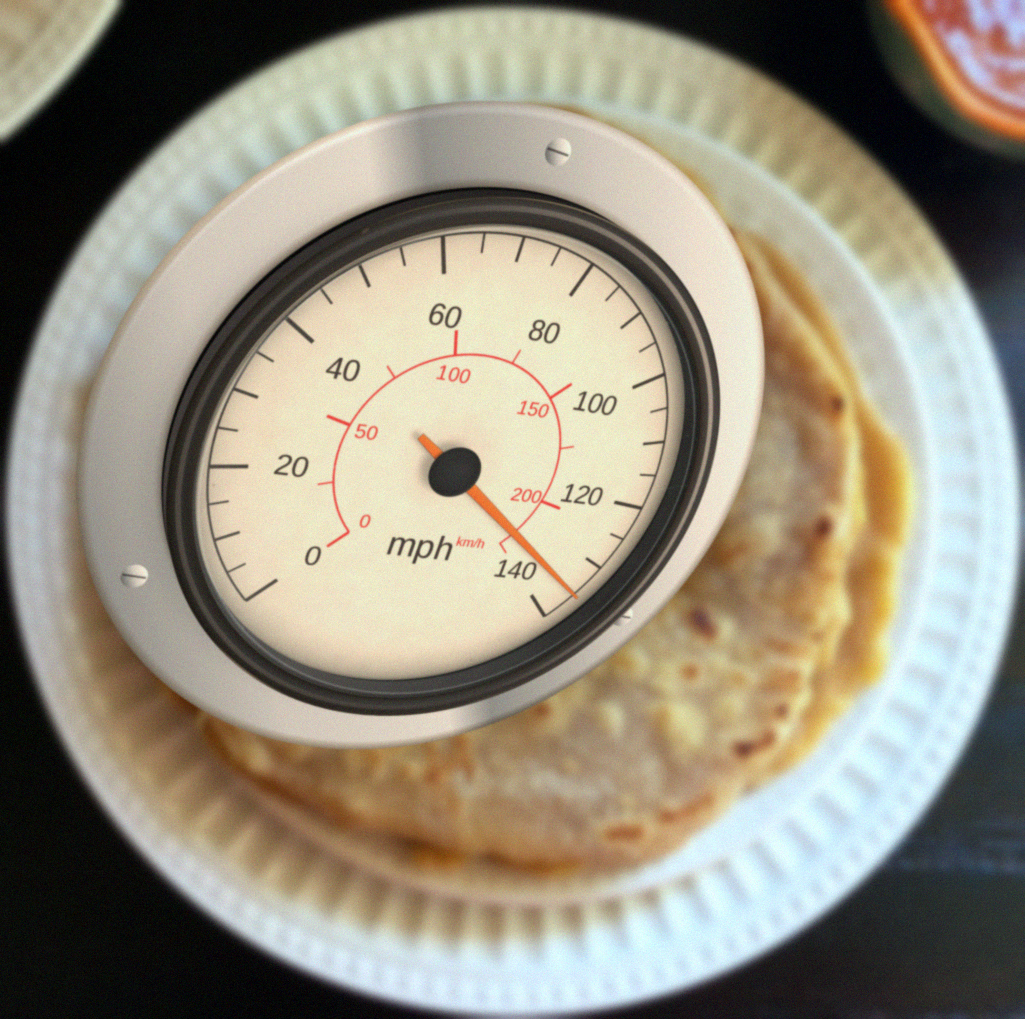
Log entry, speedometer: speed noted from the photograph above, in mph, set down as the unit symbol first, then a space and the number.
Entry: mph 135
